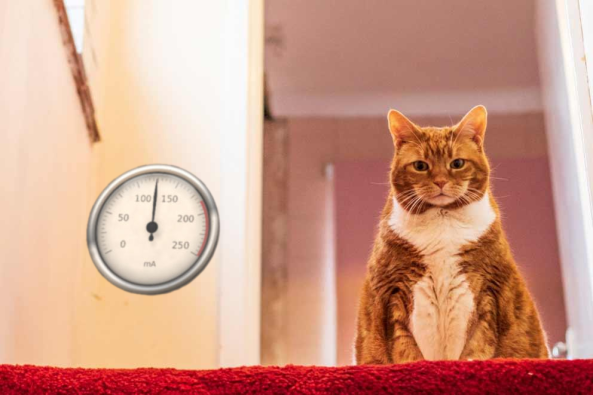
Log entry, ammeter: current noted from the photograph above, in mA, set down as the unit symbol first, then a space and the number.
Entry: mA 125
